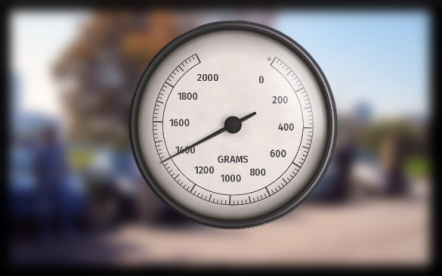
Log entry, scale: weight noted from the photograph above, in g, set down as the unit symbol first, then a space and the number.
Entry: g 1400
